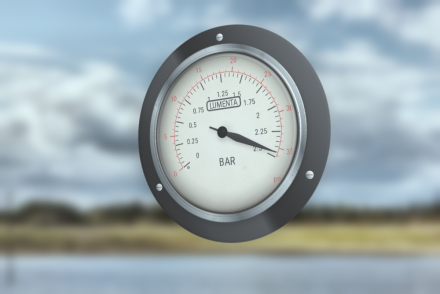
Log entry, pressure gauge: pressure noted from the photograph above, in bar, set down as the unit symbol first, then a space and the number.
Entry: bar 2.45
